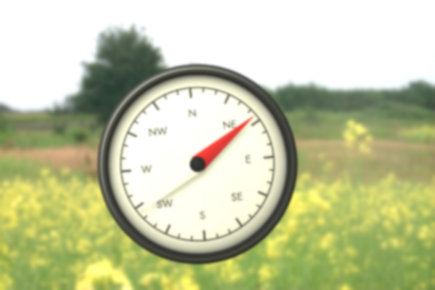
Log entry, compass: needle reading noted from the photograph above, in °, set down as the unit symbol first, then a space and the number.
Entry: ° 55
